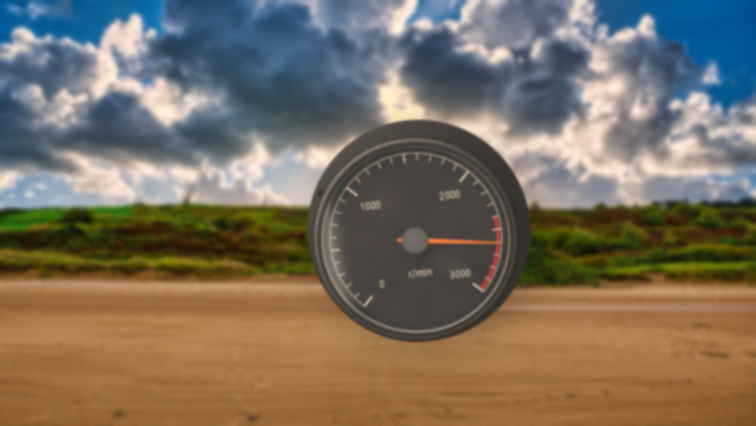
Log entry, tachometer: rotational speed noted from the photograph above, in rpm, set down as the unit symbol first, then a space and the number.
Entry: rpm 2600
